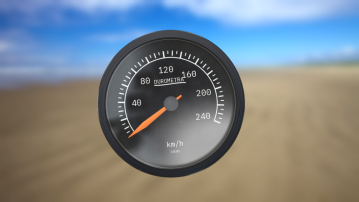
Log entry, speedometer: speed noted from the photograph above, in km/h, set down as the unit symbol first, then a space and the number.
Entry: km/h 0
